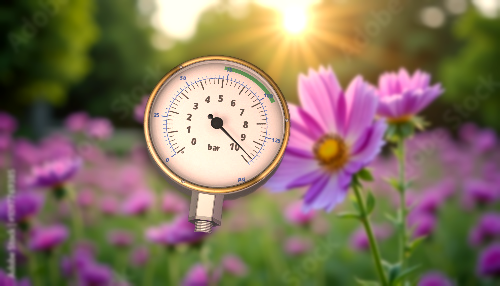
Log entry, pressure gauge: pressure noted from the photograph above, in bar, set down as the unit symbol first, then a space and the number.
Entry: bar 9.8
